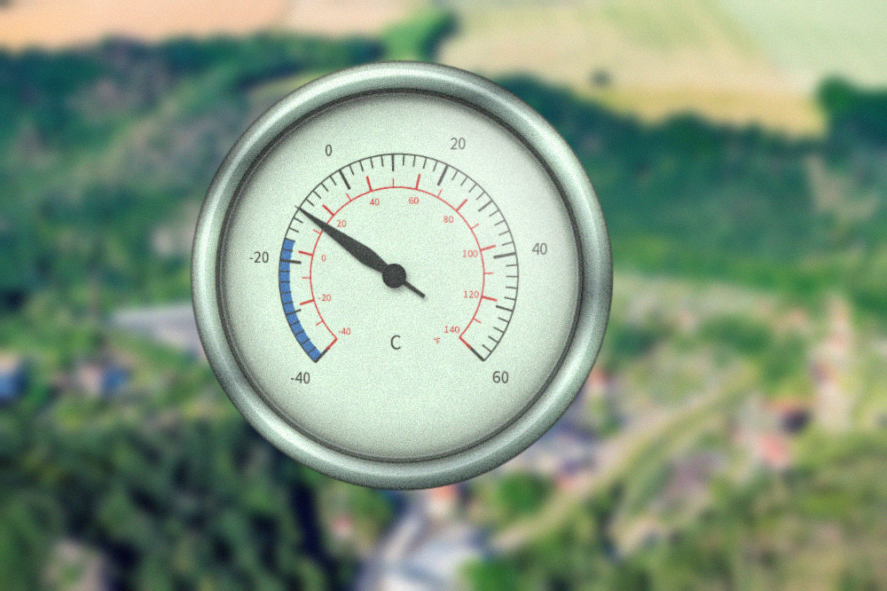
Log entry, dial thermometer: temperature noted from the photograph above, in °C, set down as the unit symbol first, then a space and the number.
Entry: °C -10
